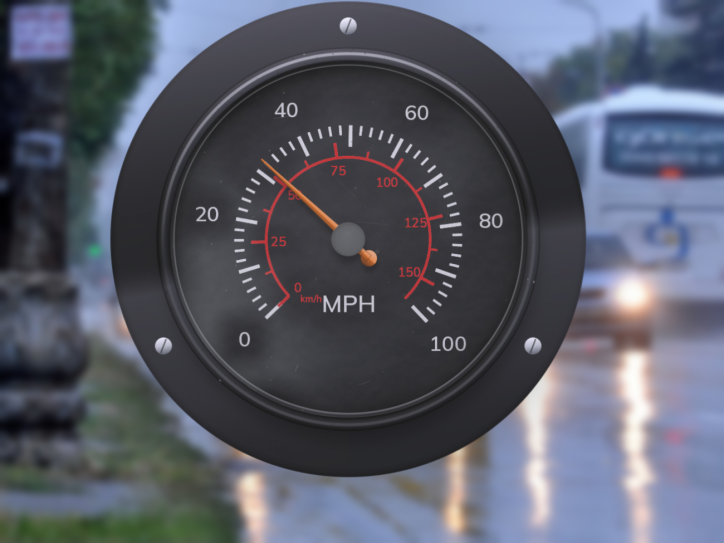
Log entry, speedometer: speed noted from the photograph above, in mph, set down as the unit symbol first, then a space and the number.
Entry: mph 32
